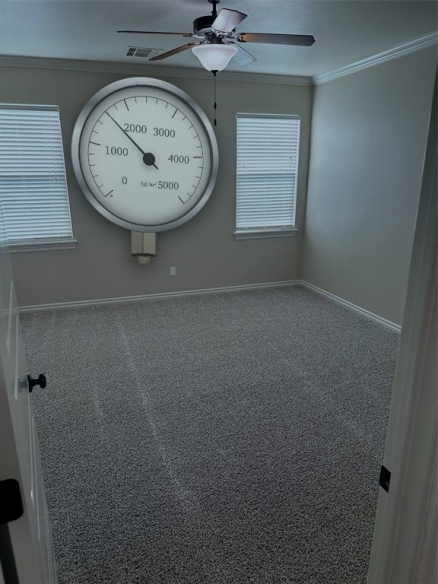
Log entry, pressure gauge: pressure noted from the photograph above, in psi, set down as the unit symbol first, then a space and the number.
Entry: psi 1600
